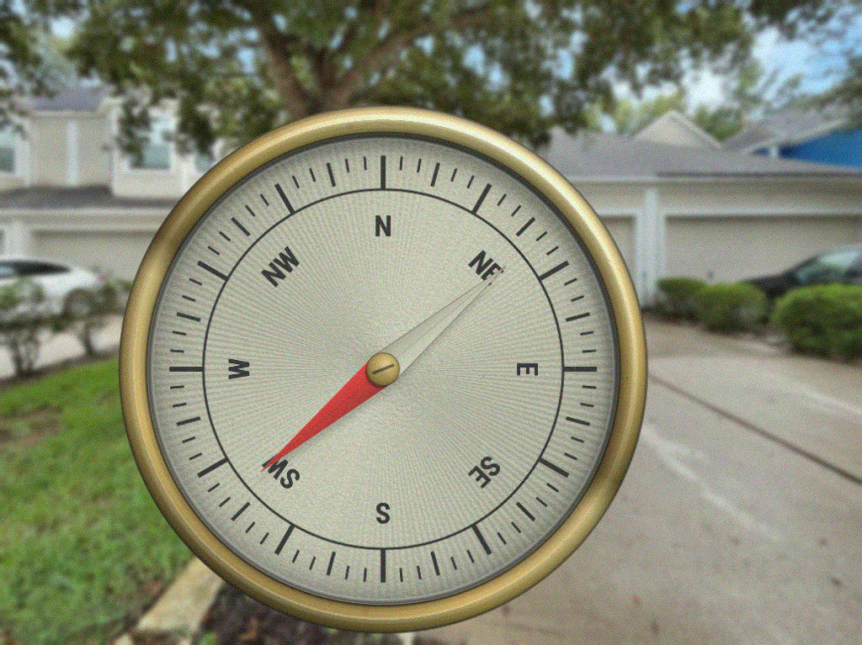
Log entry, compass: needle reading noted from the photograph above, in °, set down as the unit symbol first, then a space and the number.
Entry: ° 230
